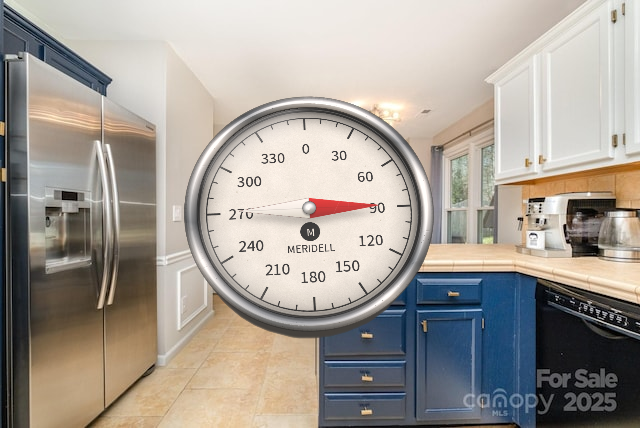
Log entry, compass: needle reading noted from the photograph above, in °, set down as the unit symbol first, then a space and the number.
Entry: ° 90
